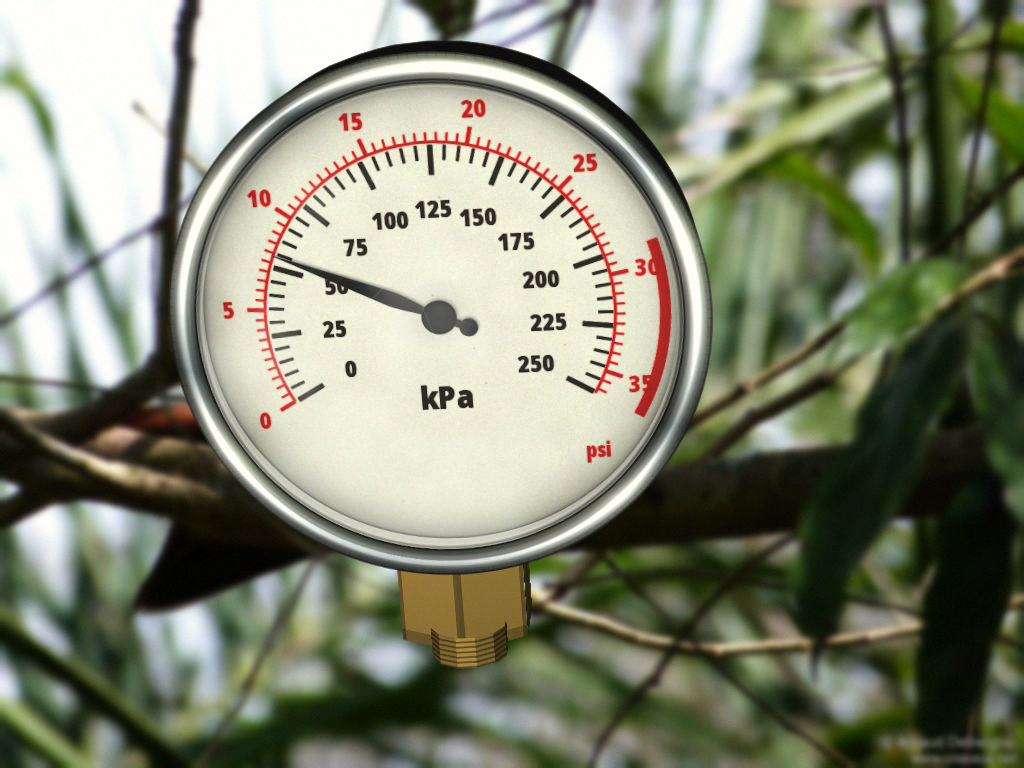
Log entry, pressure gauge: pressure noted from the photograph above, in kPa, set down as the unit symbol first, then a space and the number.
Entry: kPa 55
